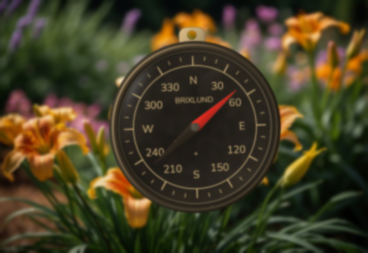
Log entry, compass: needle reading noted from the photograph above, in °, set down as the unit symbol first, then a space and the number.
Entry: ° 50
